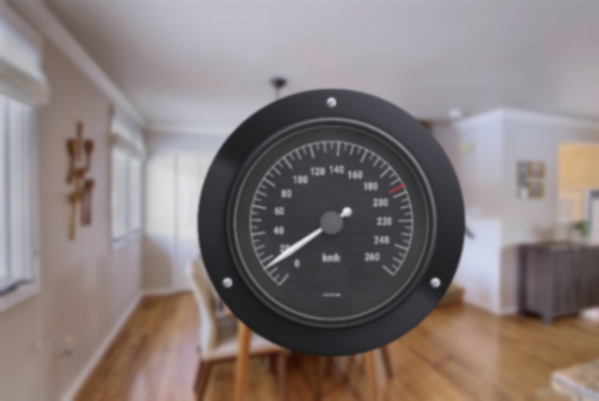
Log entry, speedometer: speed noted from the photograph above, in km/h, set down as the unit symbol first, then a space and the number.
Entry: km/h 15
